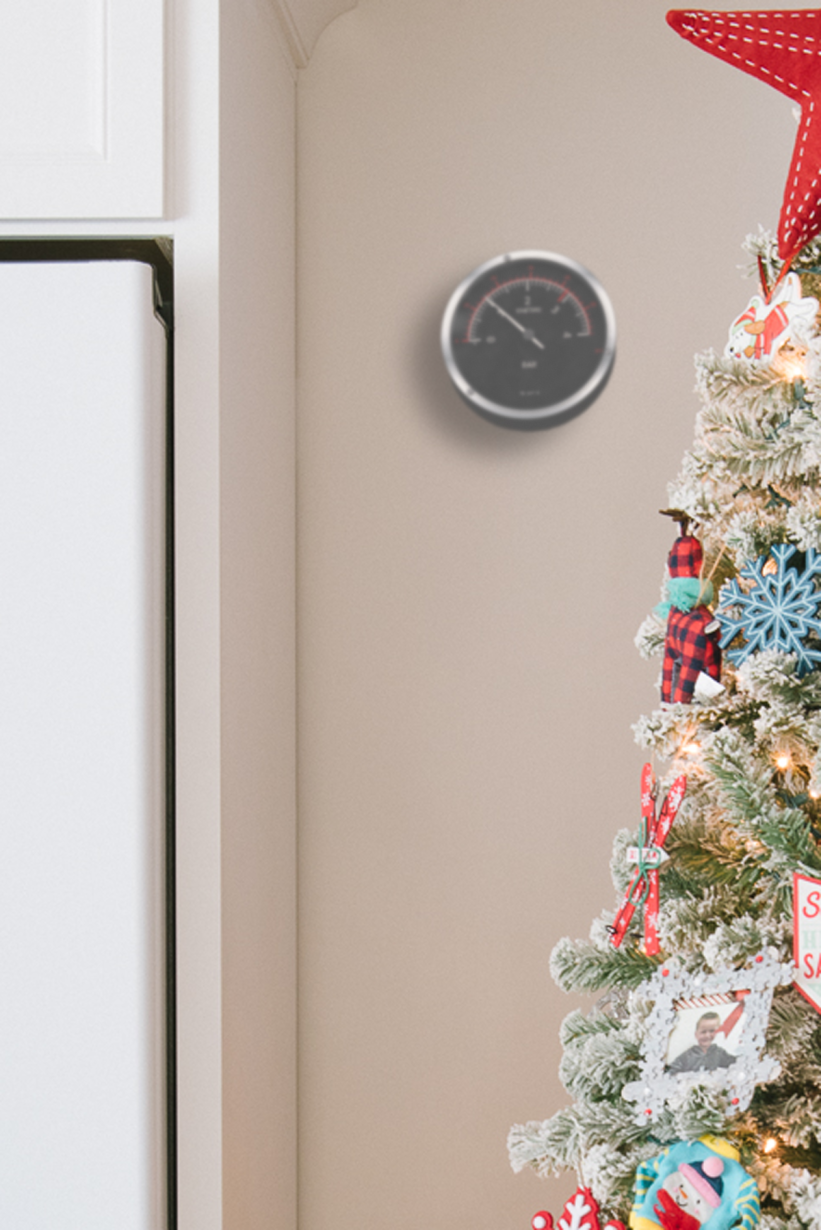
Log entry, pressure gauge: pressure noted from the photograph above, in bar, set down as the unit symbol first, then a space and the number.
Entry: bar 1
